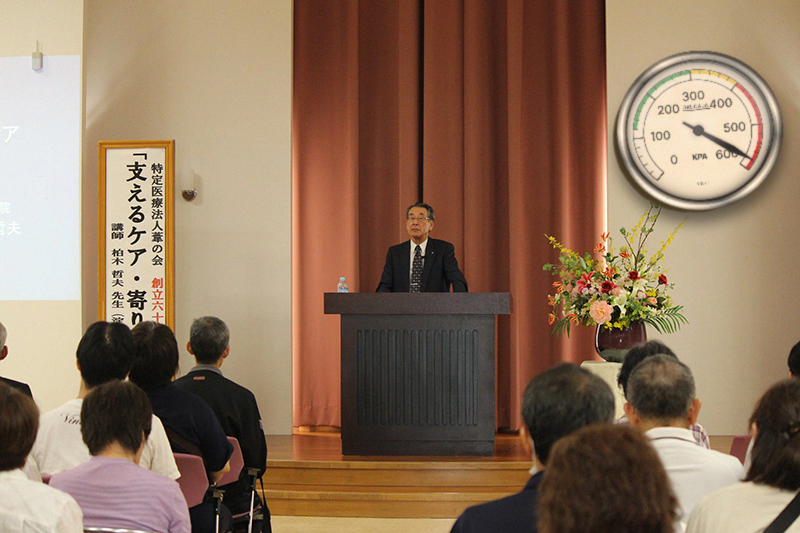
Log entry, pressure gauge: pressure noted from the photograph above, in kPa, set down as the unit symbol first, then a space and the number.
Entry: kPa 580
